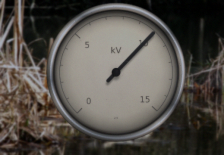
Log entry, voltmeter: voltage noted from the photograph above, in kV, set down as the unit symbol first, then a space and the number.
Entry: kV 10
